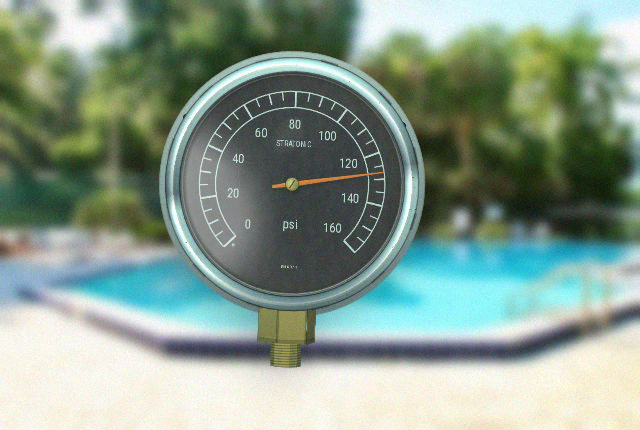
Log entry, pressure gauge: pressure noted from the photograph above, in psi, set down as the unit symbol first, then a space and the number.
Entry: psi 127.5
